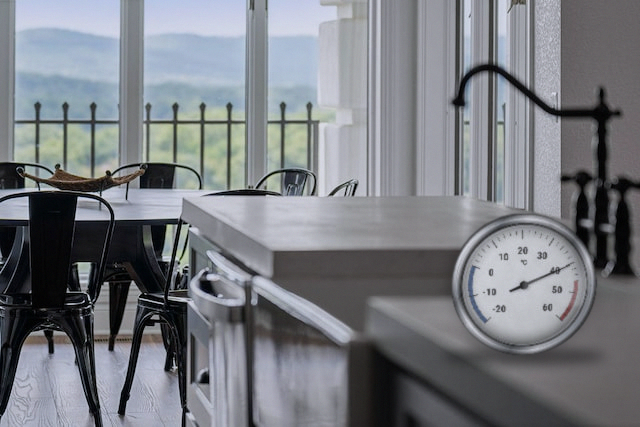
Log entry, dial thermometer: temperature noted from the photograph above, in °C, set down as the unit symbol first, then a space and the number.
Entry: °C 40
